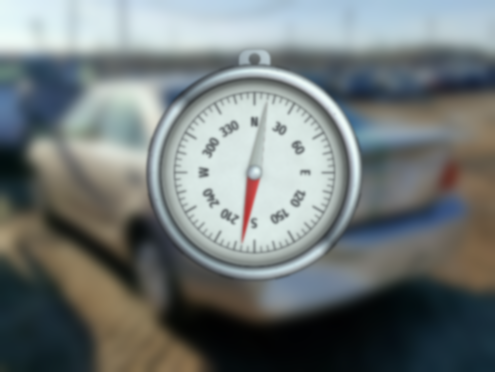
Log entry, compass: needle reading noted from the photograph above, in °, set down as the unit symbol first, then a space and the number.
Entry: ° 190
